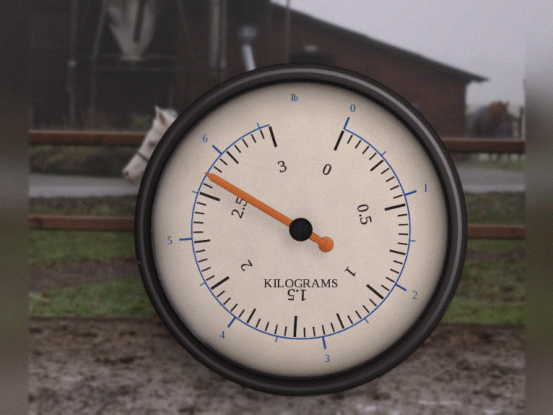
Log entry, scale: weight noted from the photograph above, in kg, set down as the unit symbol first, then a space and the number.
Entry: kg 2.6
